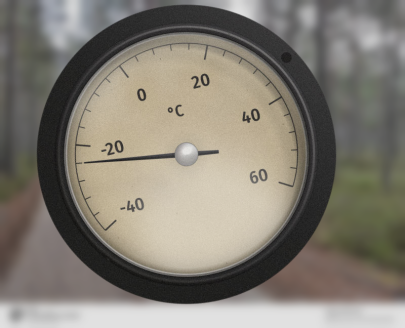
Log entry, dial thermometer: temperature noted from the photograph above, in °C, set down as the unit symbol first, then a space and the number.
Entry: °C -24
